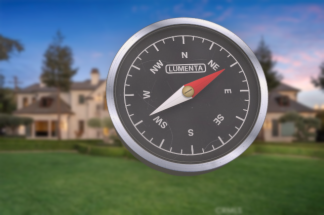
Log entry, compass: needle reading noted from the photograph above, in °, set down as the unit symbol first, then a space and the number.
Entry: ° 60
